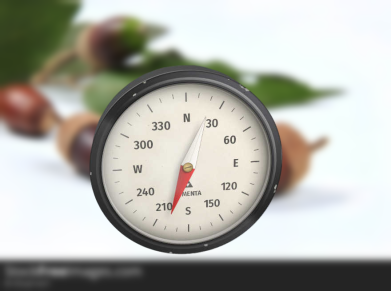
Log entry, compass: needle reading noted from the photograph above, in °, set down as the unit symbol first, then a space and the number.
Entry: ° 200
